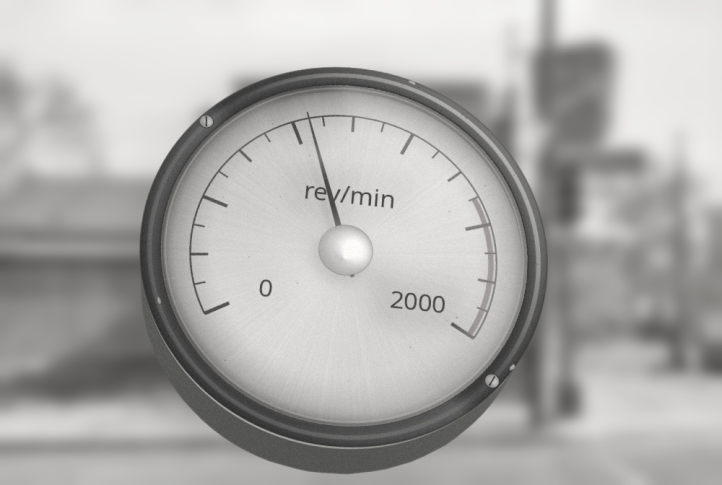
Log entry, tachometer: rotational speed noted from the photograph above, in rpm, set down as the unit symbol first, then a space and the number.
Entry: rpm 850
